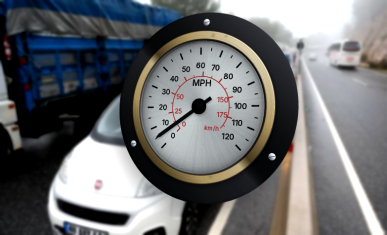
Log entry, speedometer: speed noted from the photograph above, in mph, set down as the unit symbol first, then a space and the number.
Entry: mph 5
